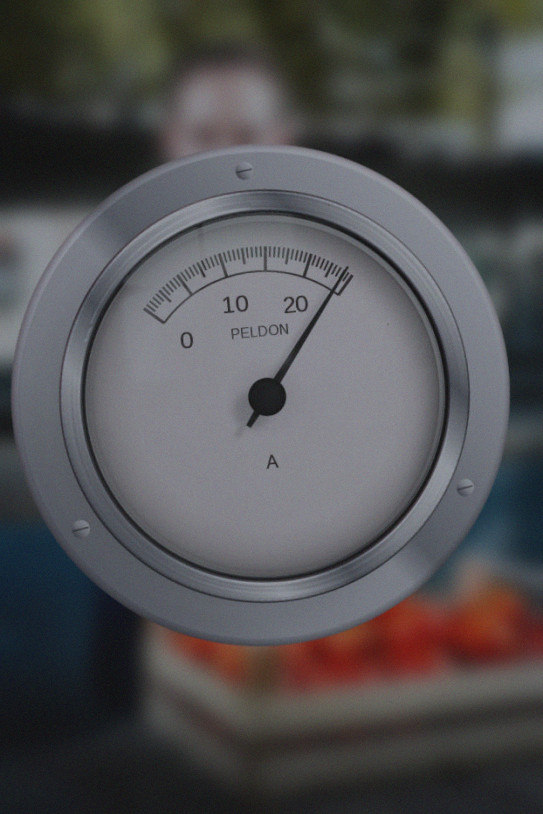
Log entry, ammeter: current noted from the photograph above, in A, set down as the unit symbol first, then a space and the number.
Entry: A 24
